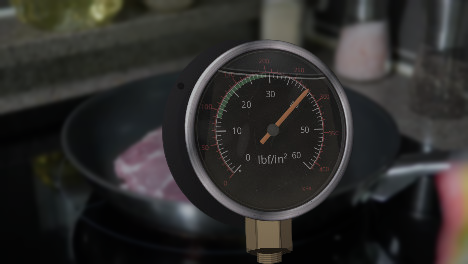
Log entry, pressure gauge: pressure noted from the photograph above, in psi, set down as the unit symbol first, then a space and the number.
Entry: psi 40
